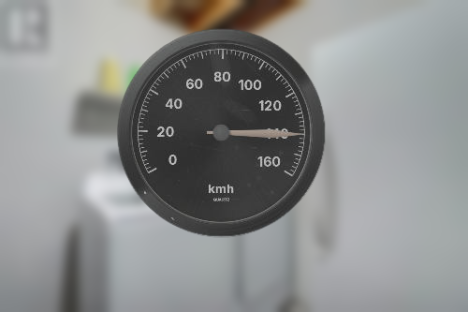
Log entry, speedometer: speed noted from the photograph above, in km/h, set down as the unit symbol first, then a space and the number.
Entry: km/h 140
